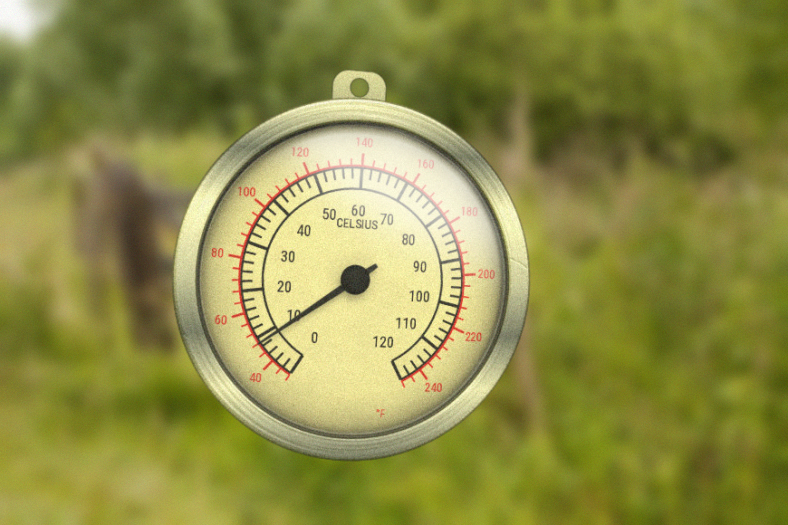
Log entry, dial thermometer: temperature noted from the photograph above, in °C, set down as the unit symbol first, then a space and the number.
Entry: °C 9
